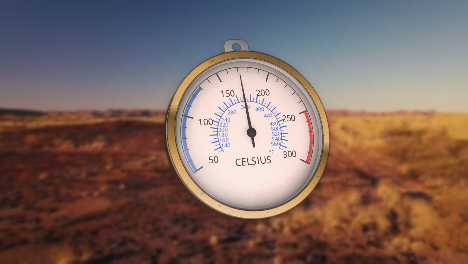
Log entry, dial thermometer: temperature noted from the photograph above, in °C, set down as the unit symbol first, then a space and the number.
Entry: °C 170
